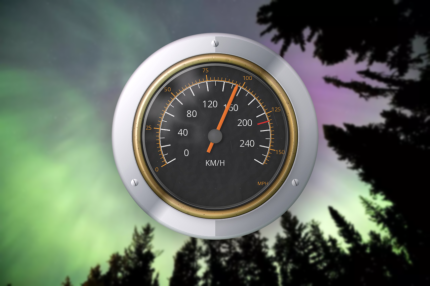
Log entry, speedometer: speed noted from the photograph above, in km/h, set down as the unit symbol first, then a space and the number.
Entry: km/h 155
